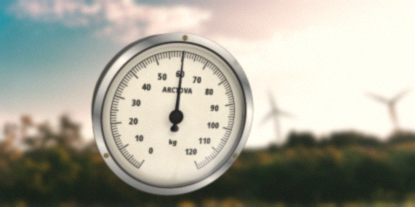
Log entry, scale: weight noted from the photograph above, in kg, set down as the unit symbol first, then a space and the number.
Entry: kg 60
